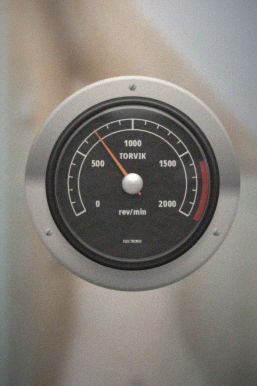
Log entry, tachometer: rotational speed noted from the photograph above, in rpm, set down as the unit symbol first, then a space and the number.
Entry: rpm 700
